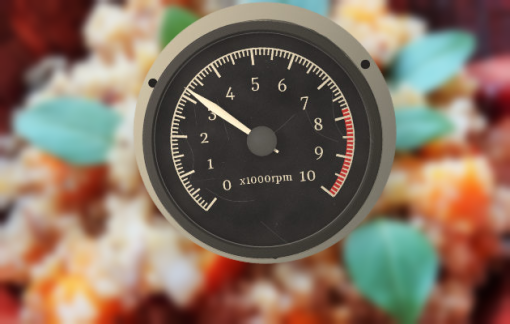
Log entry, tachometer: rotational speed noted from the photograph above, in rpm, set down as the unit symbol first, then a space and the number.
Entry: rpm 3200
